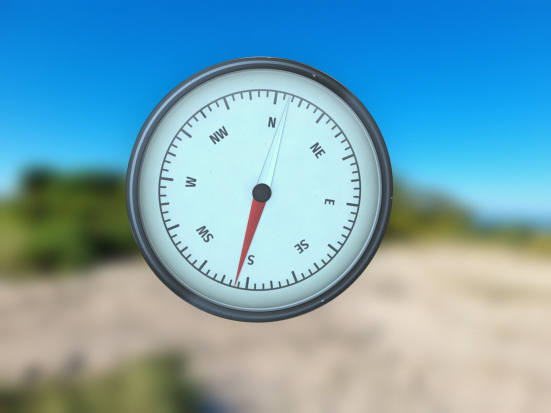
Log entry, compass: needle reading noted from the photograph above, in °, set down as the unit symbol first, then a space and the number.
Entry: ° 187.5
